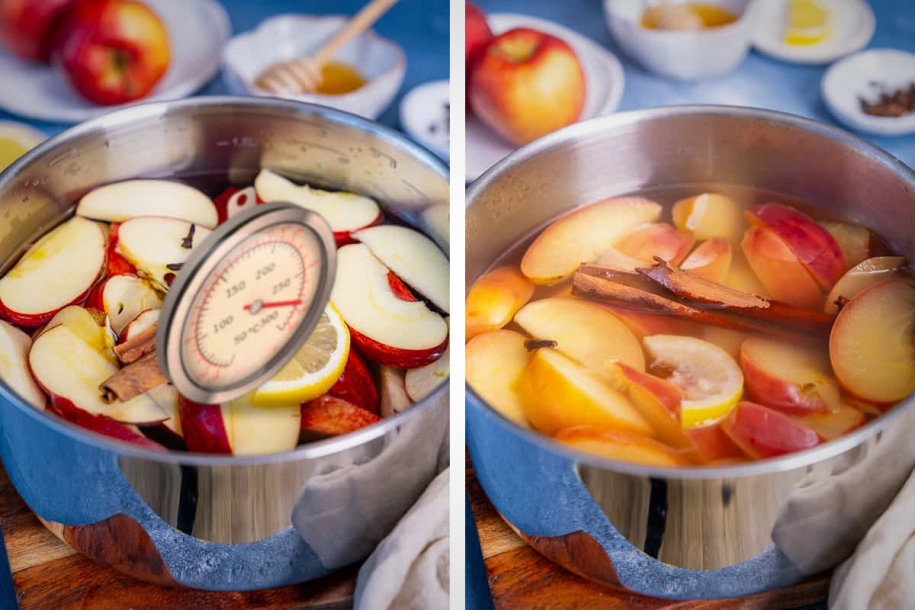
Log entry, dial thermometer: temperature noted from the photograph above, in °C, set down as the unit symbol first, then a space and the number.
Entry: °C 275
